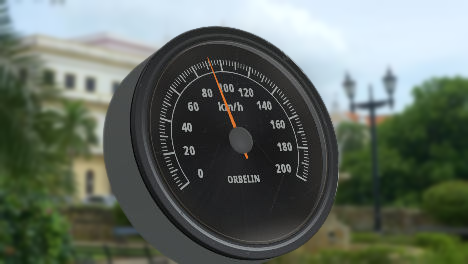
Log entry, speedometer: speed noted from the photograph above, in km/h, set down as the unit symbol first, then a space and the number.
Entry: km/h 90
